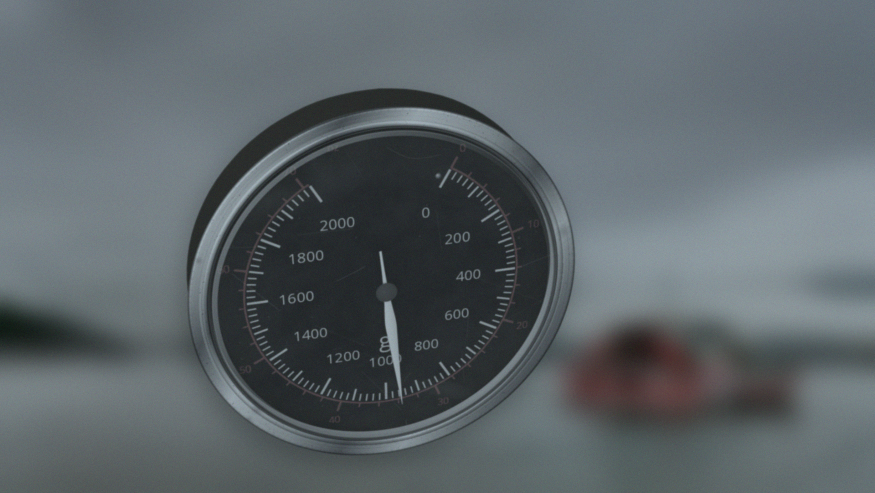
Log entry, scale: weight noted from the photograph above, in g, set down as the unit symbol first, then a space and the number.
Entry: g 960
